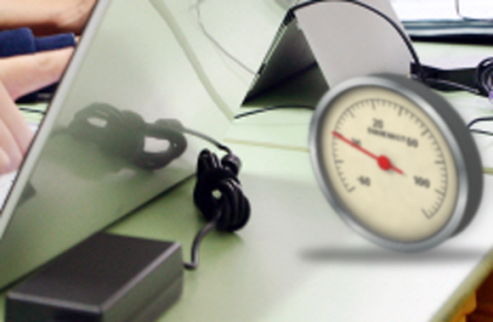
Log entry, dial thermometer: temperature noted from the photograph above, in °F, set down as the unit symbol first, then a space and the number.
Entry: °F -20
